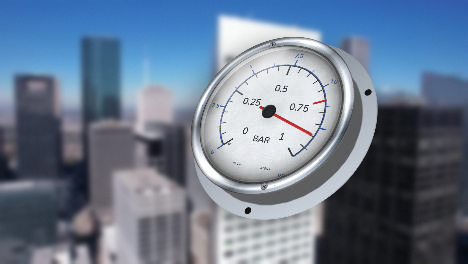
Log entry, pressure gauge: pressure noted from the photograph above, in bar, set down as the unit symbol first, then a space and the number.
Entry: bar 0.9
